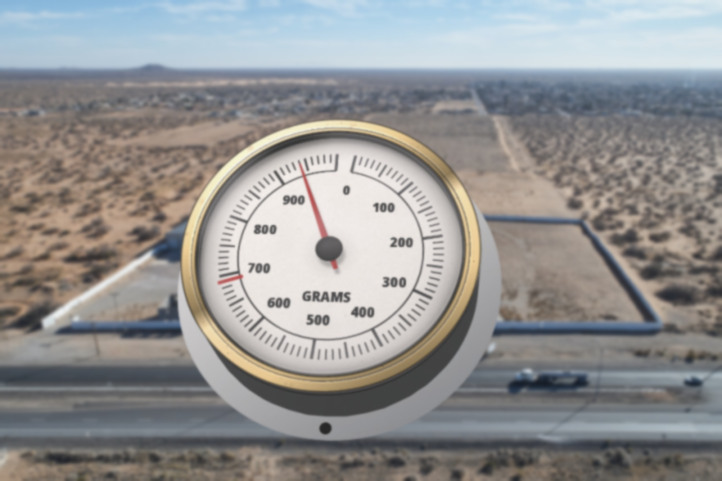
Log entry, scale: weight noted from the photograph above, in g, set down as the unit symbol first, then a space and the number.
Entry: g 940
